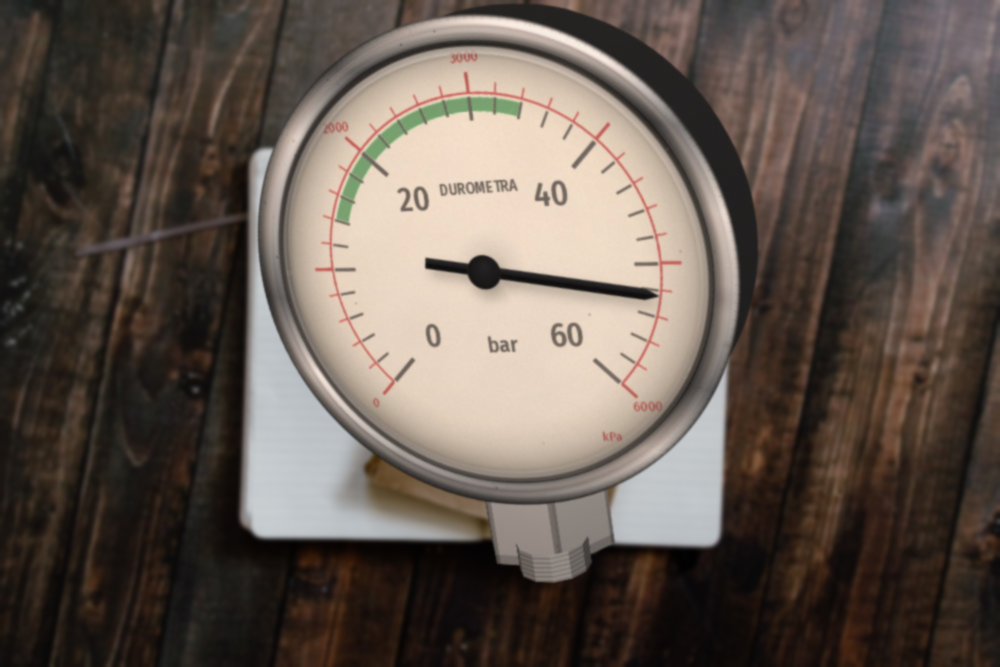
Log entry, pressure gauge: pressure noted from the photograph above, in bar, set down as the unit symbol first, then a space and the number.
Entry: bar 52
